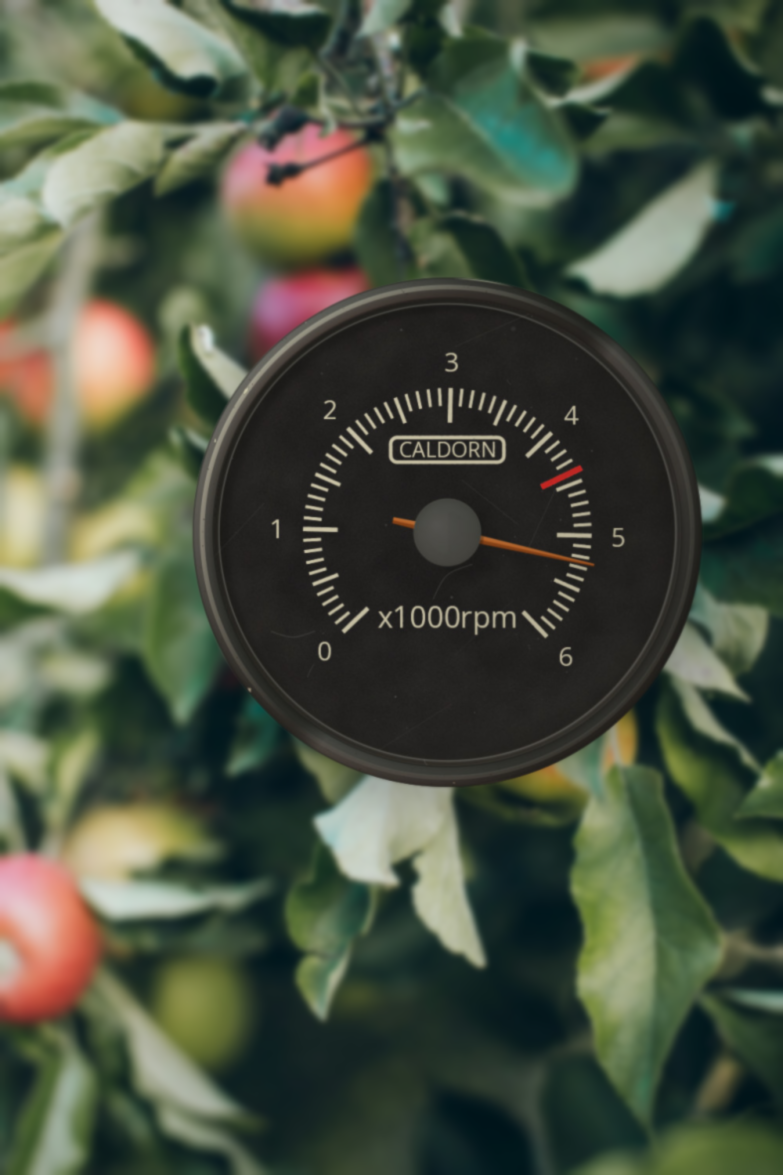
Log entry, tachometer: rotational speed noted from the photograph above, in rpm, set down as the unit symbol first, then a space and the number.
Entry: rpm 5250
